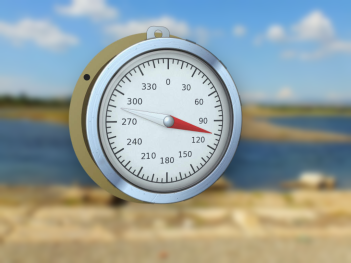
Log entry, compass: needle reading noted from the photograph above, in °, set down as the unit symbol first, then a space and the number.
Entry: ° 105
